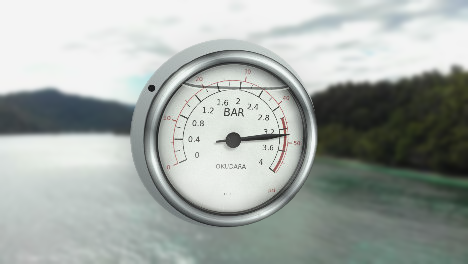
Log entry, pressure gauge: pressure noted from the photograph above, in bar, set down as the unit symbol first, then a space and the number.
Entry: bar 3.3
